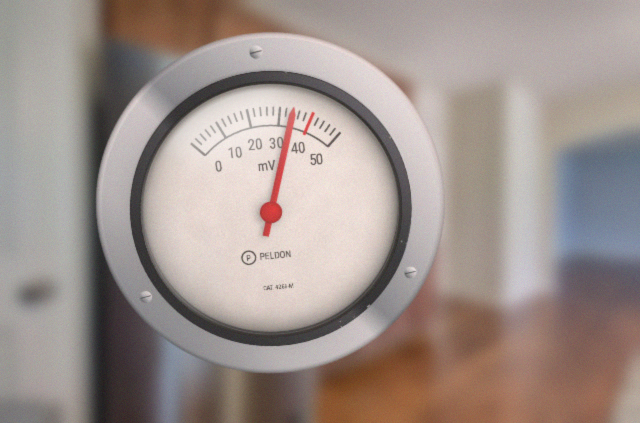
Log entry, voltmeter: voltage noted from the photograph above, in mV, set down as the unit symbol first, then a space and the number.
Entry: mV 34
